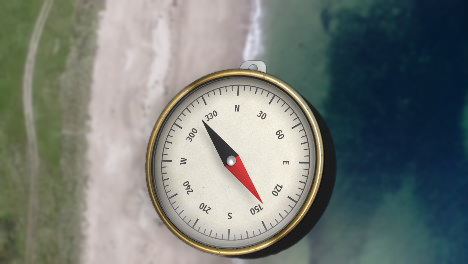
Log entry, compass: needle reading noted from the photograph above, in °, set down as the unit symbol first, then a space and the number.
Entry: ° 140
